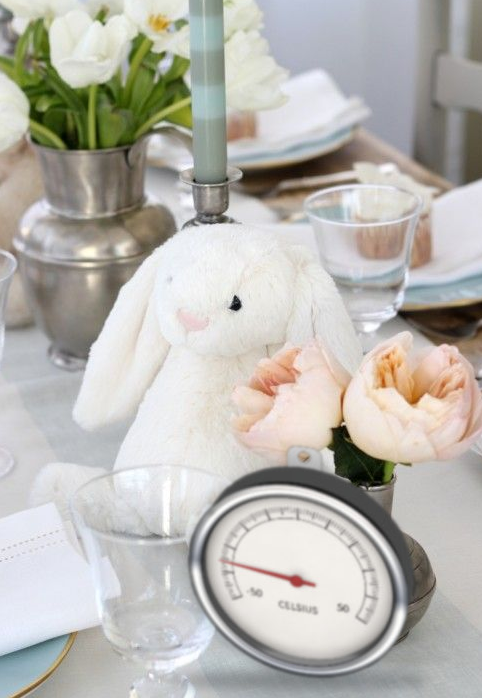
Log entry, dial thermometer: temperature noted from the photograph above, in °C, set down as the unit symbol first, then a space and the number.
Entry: °C -35
